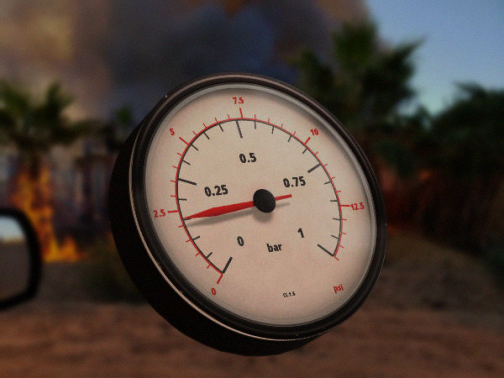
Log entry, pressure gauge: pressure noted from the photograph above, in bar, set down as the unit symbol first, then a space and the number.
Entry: bar 0.15
